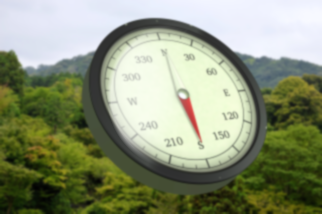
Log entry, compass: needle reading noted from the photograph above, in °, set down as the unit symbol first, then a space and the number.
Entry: ° 180
